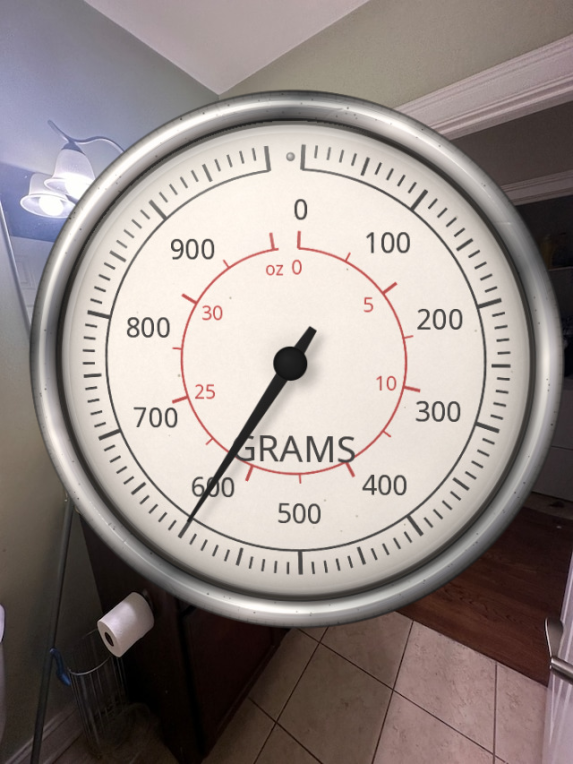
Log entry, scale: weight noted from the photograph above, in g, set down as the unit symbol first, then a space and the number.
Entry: g 600
